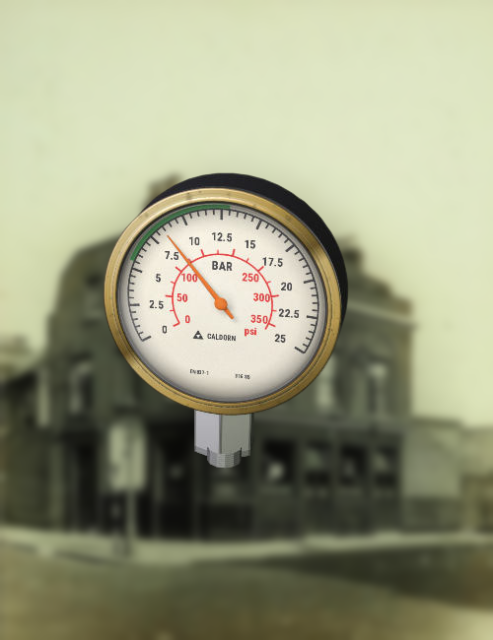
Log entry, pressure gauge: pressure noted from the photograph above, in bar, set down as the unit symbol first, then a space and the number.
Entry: bar 8.5
